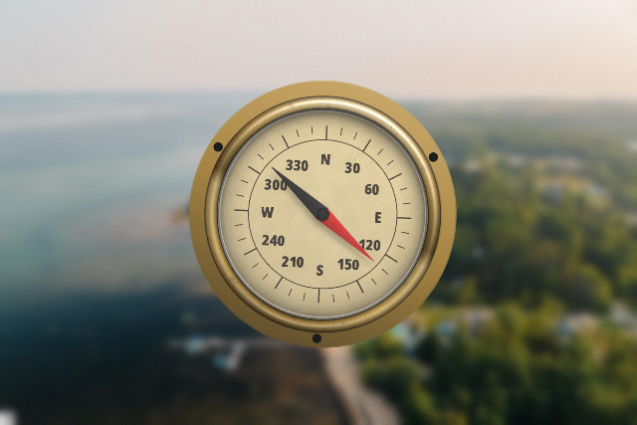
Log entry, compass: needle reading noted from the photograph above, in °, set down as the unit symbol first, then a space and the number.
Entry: ° 130
